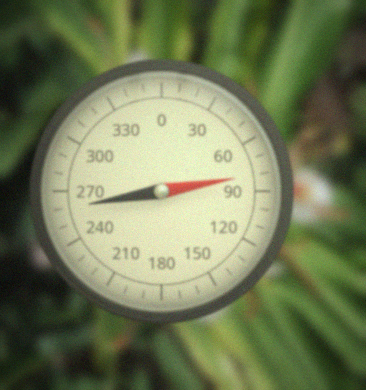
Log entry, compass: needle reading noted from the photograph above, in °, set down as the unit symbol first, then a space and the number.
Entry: ° 80
